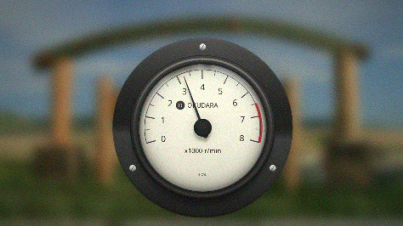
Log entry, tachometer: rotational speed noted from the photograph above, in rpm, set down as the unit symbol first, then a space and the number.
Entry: rpm 3250
